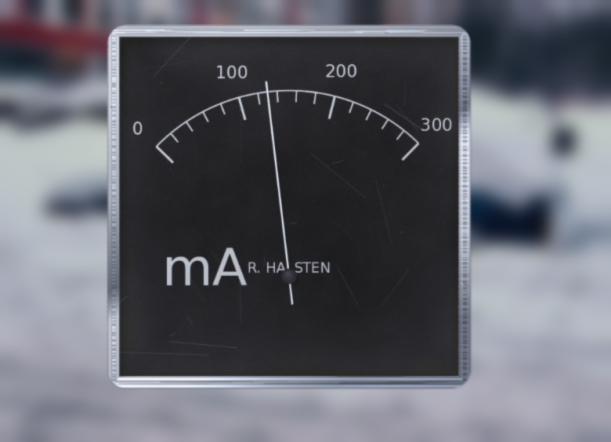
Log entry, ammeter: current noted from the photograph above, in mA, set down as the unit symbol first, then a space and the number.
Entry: mA 130
